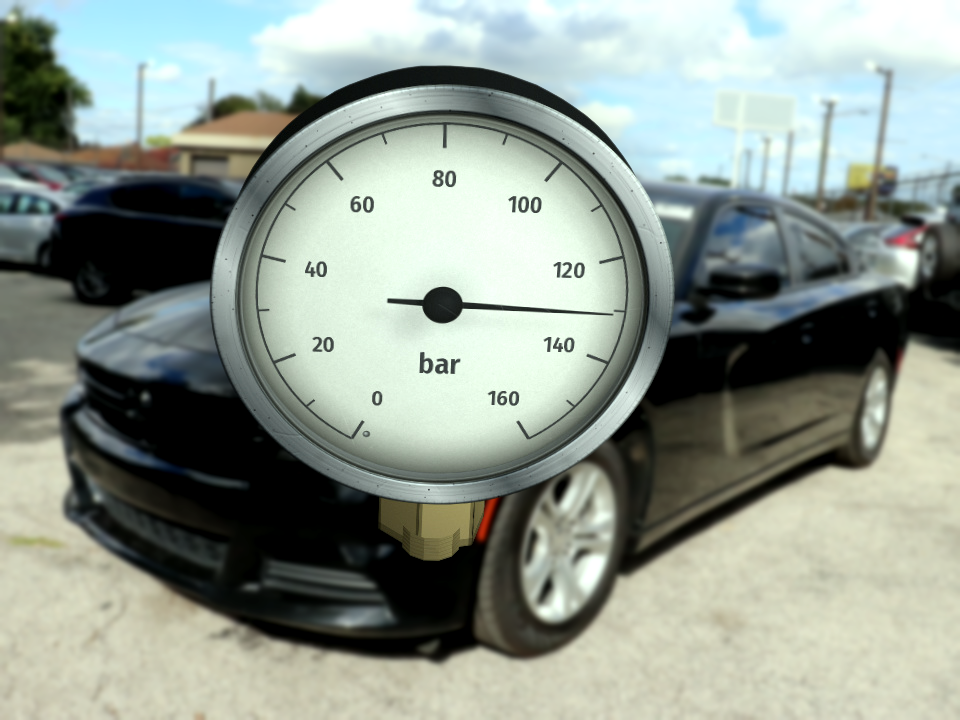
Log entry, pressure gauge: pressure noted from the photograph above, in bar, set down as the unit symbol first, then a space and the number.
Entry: bar 130
